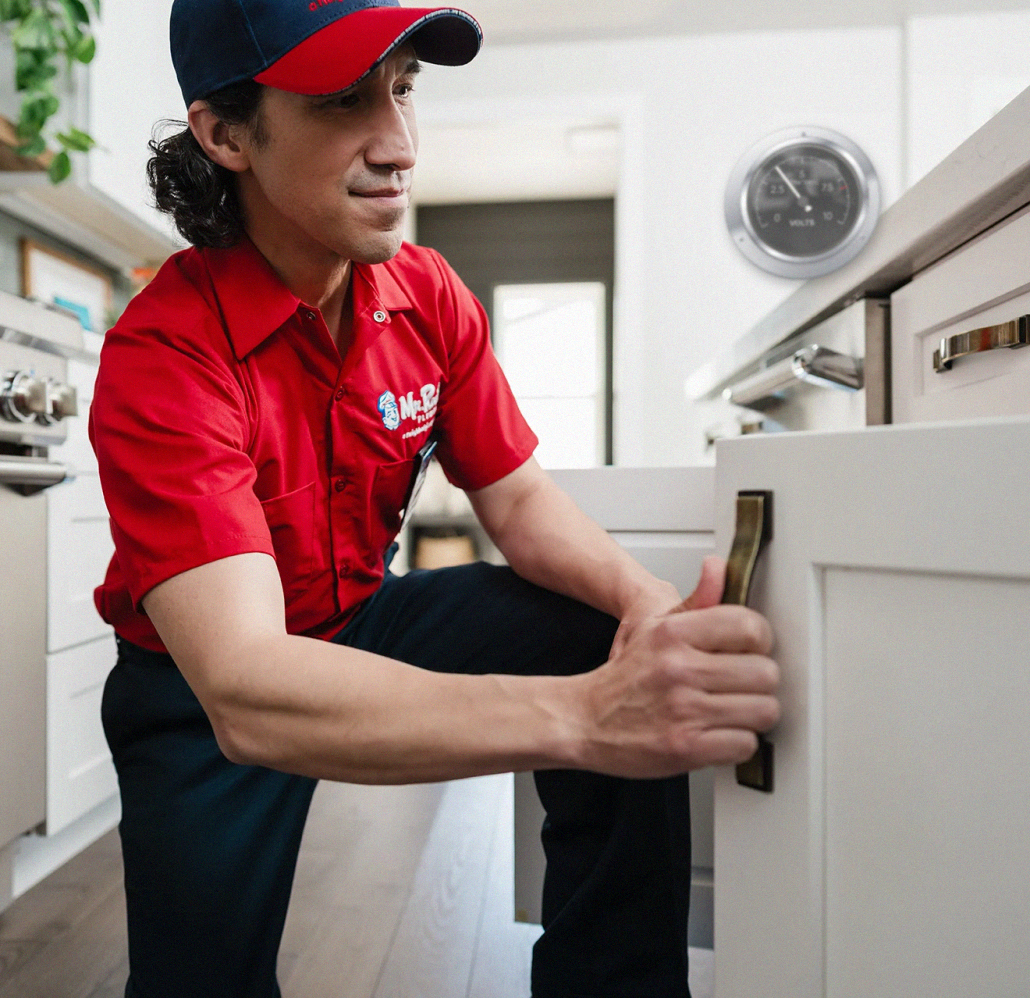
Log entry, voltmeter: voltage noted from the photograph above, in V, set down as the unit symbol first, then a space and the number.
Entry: V 3.5
